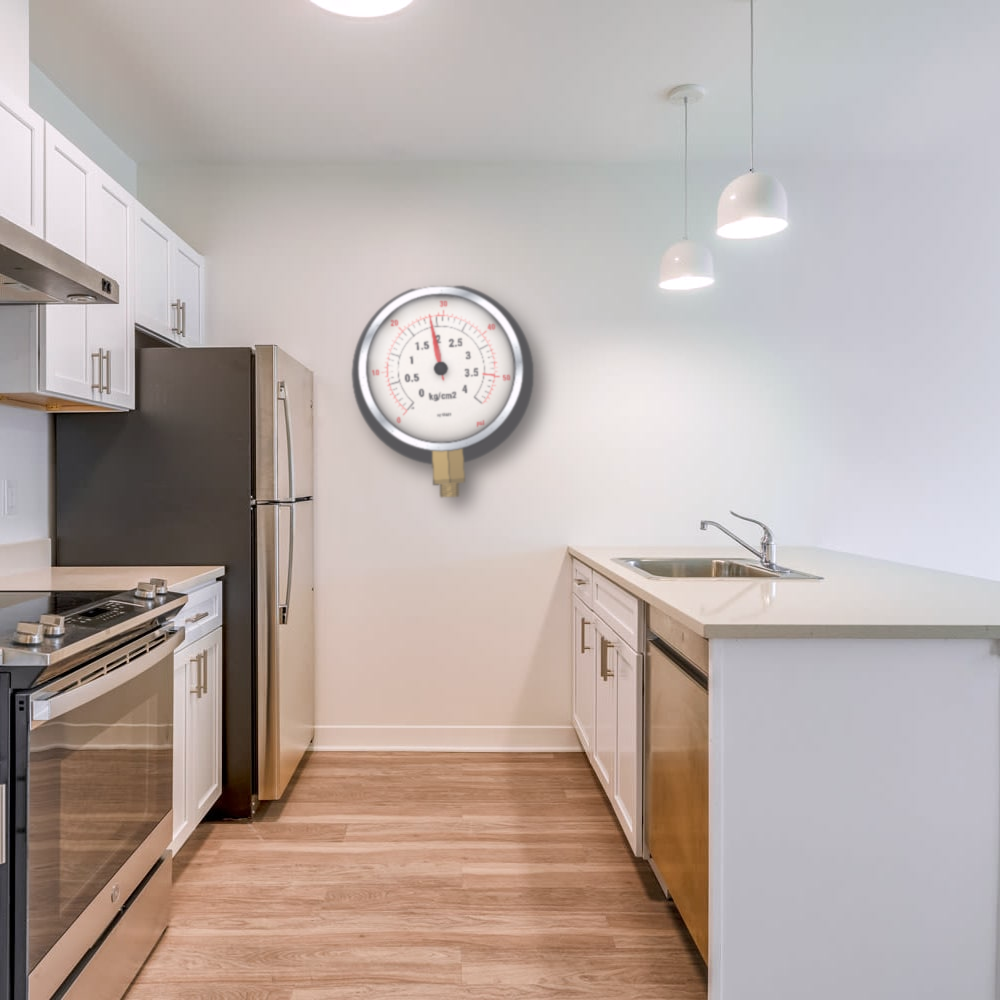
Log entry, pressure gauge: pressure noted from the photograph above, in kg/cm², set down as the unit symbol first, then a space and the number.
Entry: kg/cm² 1.9
